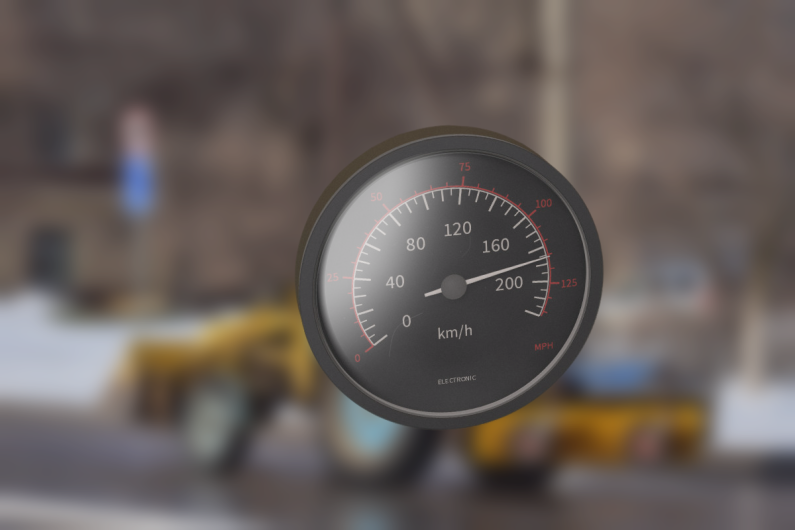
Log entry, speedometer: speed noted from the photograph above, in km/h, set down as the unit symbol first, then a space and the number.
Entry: km/h 185
